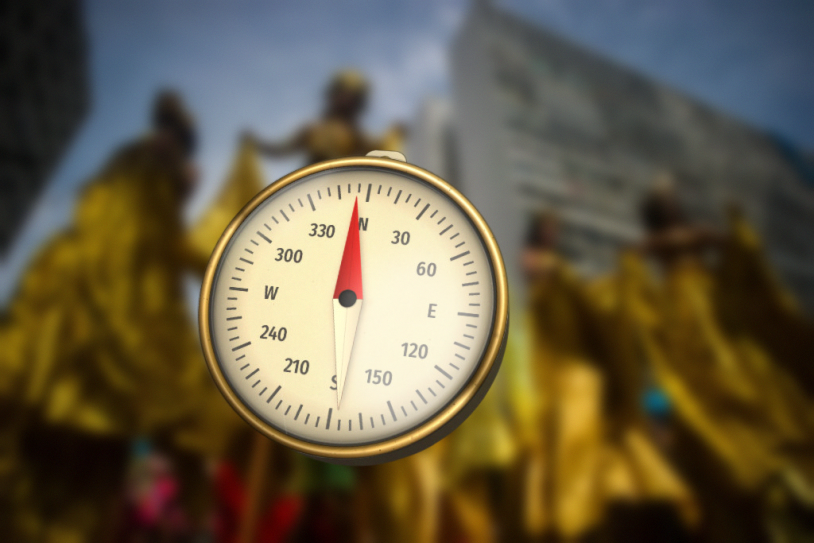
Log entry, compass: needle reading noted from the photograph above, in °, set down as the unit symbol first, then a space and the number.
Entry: ° 355
